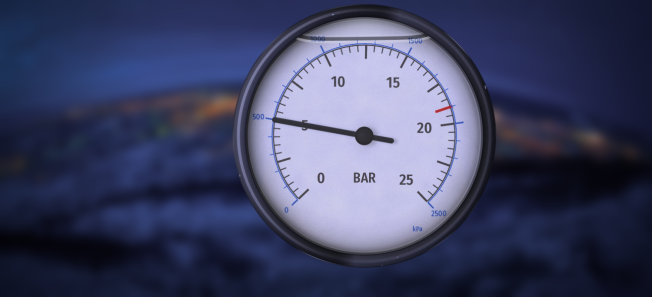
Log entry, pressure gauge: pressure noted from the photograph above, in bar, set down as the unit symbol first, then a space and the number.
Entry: bar 5
